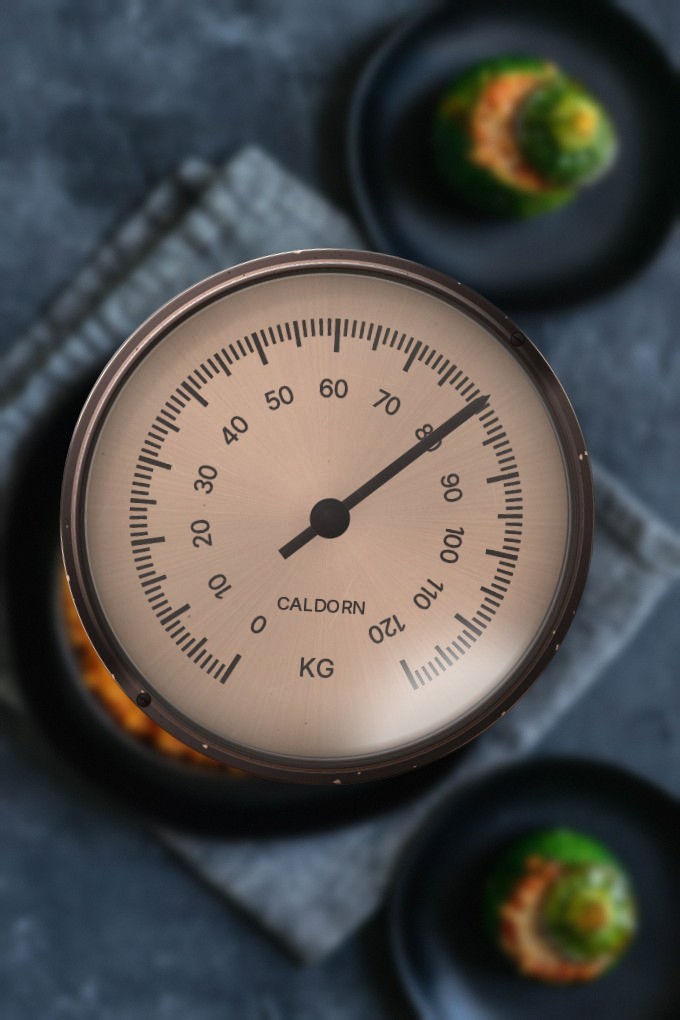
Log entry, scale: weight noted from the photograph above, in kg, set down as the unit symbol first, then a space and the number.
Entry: kg 80
